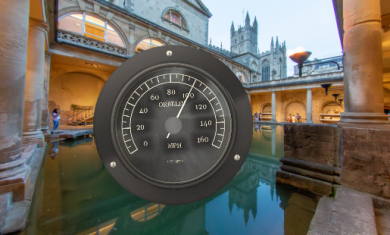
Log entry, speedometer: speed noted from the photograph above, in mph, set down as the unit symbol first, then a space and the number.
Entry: mph 100
